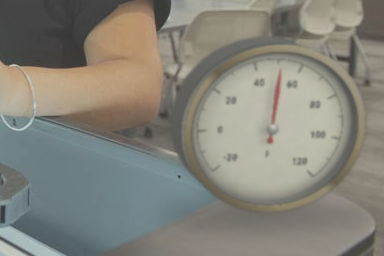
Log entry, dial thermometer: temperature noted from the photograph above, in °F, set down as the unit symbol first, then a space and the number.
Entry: °F 50
